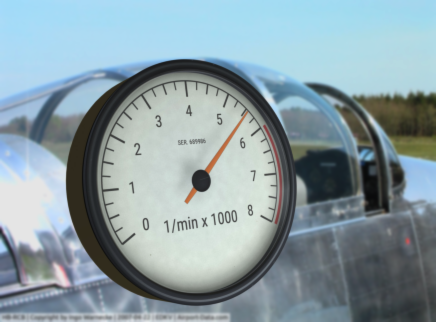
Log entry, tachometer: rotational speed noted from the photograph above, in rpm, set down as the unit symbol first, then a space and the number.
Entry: rpm 5500
